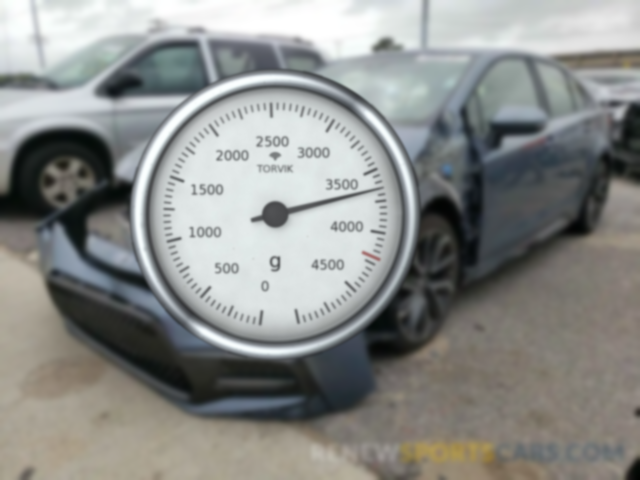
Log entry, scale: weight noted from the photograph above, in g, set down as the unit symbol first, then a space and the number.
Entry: g 3650
